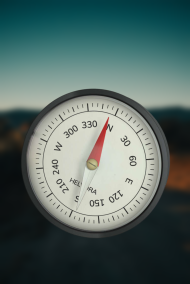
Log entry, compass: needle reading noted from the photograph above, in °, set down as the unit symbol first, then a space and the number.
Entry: ° 355
